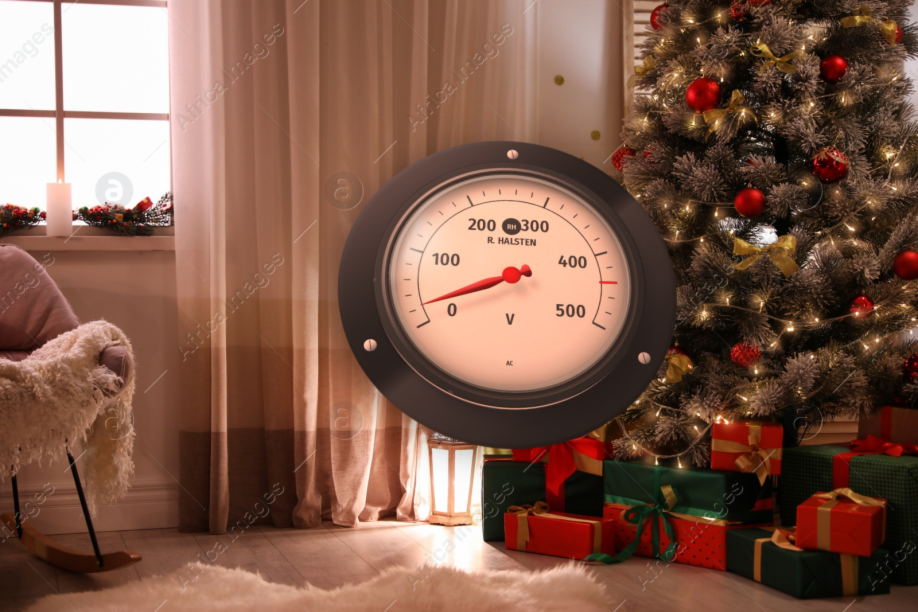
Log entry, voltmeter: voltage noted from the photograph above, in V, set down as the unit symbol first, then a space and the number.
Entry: V 20
